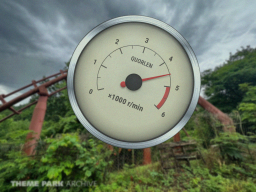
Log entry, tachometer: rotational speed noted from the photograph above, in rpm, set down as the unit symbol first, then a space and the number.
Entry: rpm 4500
